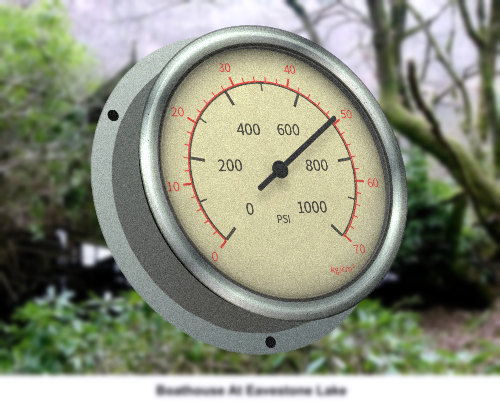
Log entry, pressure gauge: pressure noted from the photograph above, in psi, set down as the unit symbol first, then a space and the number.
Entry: psi 700
